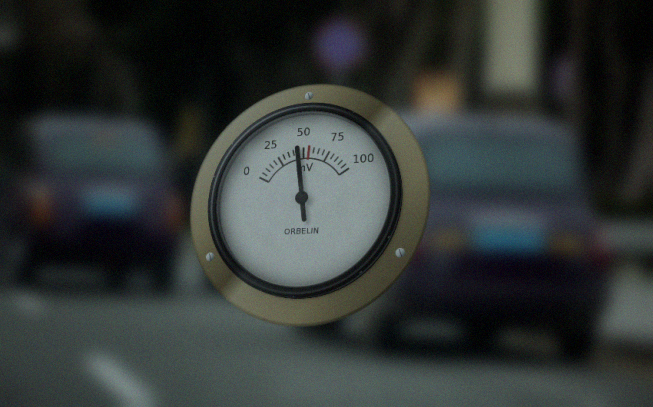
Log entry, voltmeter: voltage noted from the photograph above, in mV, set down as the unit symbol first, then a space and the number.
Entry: mV 45
